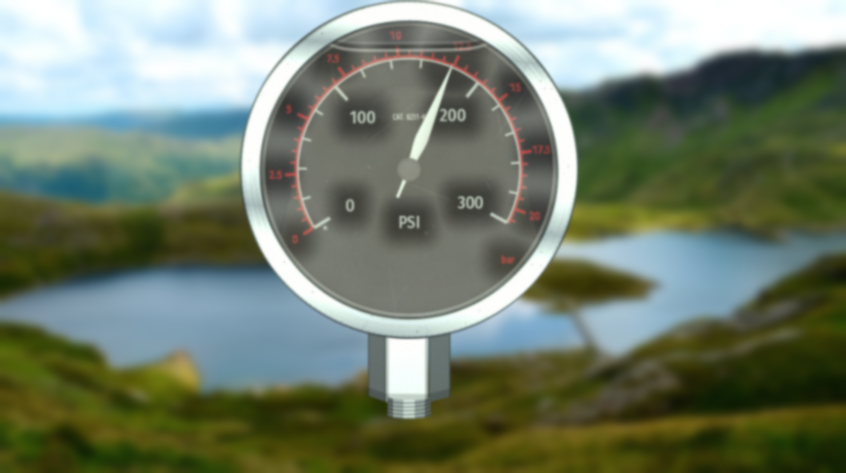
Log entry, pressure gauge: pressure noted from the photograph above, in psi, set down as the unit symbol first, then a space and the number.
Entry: psi 180
